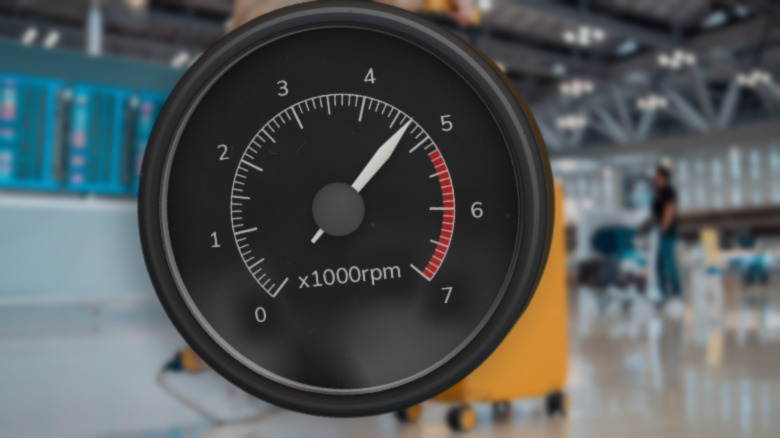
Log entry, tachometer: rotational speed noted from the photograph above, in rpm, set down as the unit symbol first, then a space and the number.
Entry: rpm 4700
